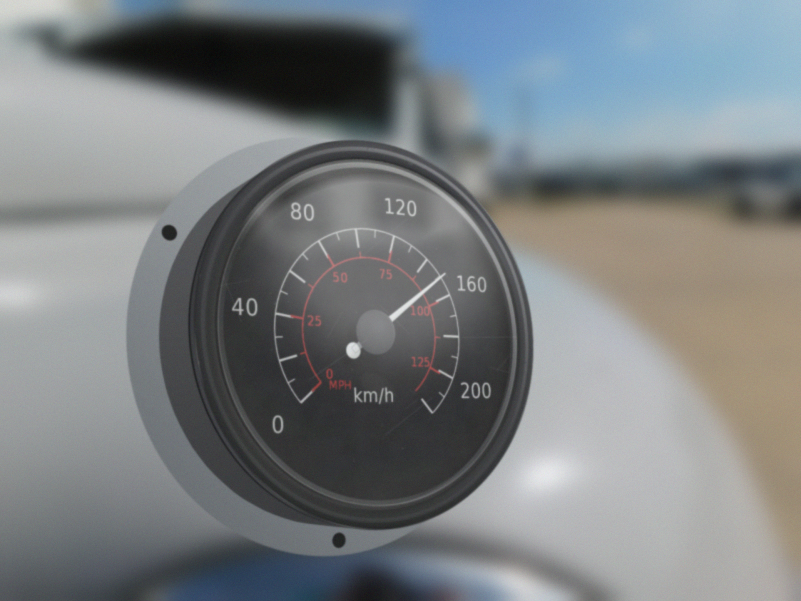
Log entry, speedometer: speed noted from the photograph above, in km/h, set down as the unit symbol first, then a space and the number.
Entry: km/h 150
